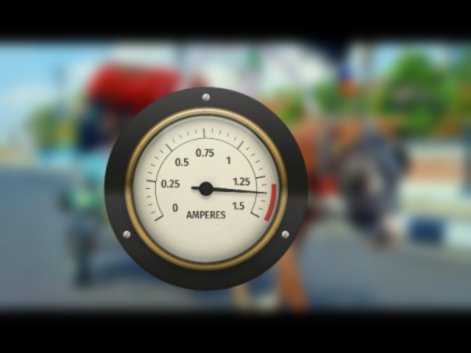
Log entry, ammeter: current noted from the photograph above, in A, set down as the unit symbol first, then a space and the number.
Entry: A 1.35
